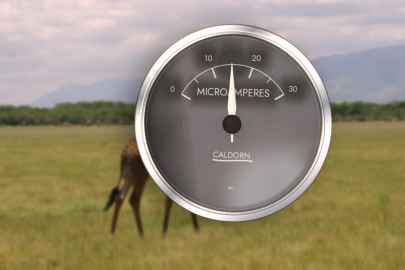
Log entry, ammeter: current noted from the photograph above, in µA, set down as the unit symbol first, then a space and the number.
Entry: µA 15
